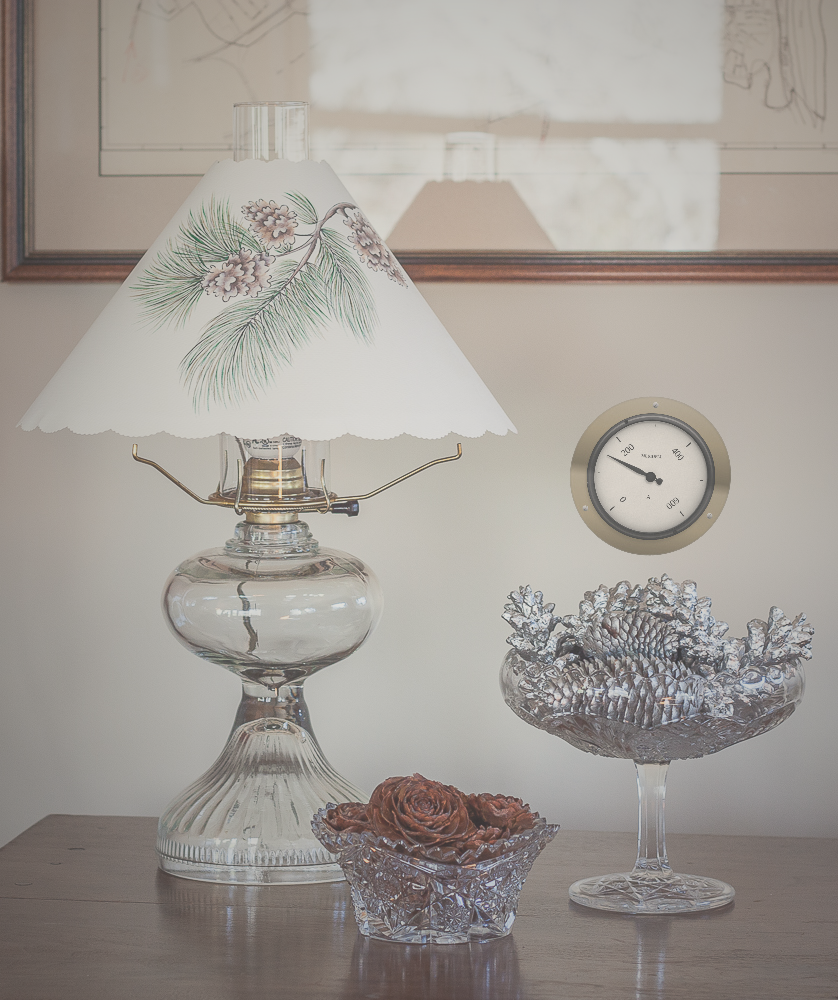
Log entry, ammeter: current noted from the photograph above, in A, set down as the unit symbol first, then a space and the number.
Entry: A 150
